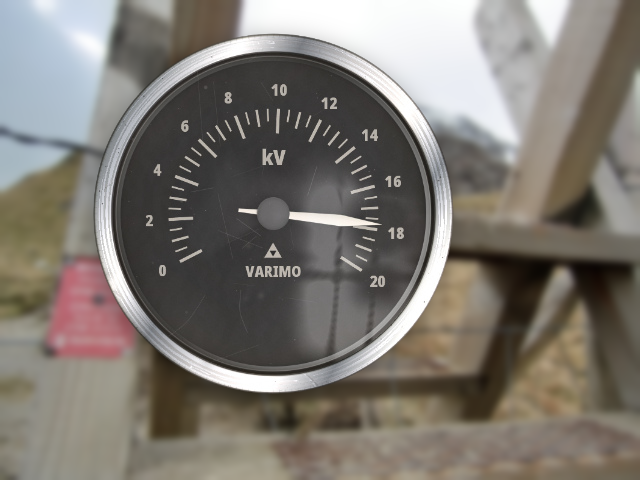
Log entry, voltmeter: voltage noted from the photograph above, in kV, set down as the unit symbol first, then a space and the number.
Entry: kV 17.75
